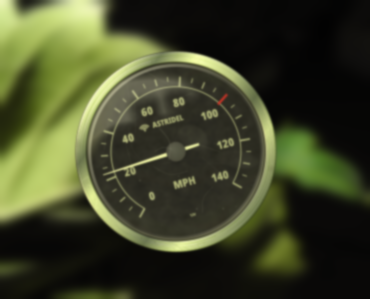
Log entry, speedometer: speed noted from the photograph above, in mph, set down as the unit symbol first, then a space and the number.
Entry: mph 22.5
